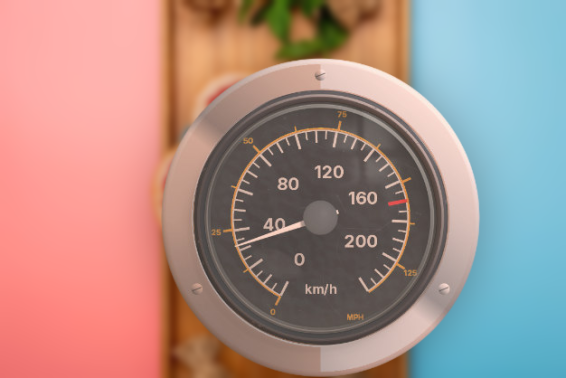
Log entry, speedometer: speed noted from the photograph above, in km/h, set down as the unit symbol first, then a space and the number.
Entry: km/h 32.5
